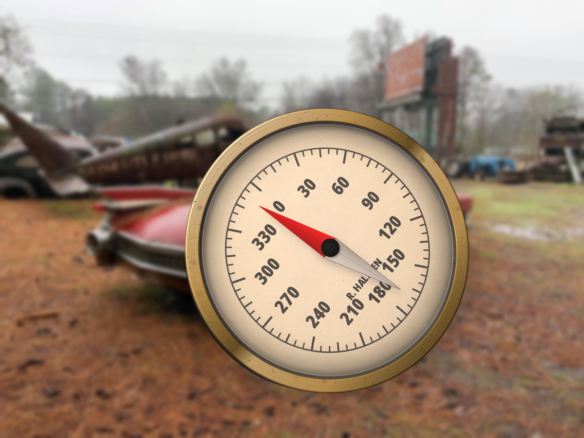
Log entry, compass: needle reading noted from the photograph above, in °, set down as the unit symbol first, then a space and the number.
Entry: ° 350
